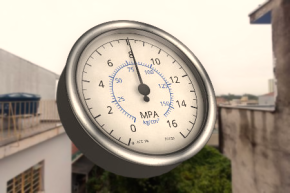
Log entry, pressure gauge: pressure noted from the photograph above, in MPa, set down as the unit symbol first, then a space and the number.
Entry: MPa 8
